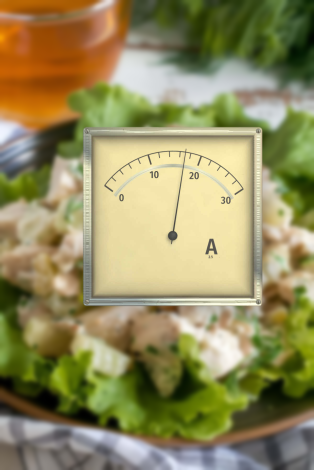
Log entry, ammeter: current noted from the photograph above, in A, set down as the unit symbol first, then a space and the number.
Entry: A 17
